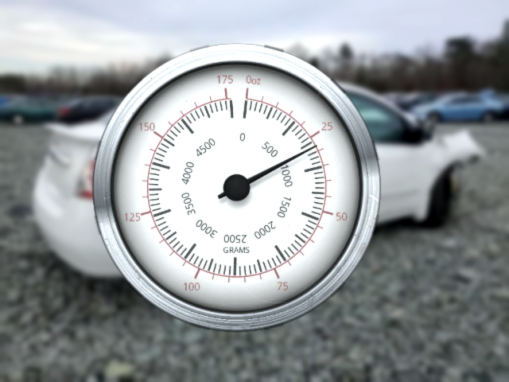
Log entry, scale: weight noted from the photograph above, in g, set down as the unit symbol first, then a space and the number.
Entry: g 800
